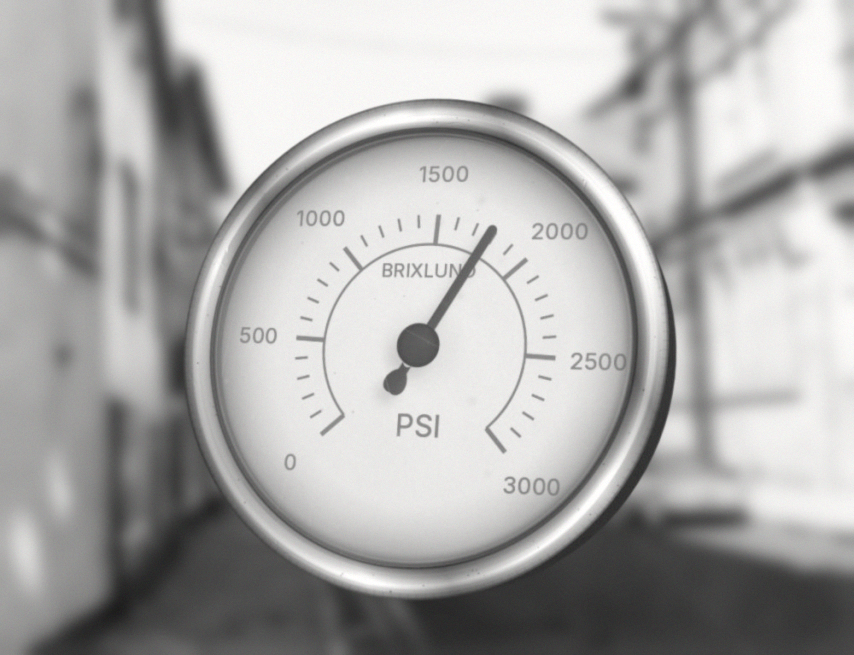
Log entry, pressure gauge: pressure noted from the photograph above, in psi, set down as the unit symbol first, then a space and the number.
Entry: psi 1800
